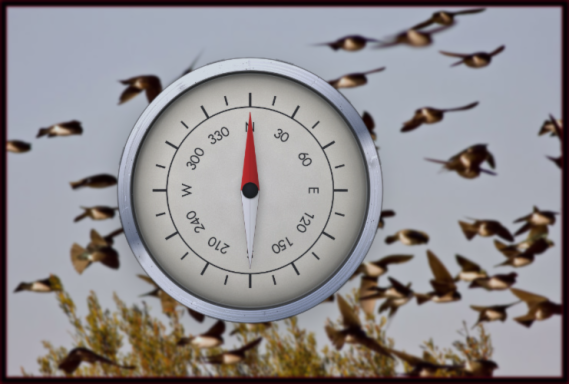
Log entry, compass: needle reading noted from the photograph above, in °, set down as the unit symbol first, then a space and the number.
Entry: ° 0
